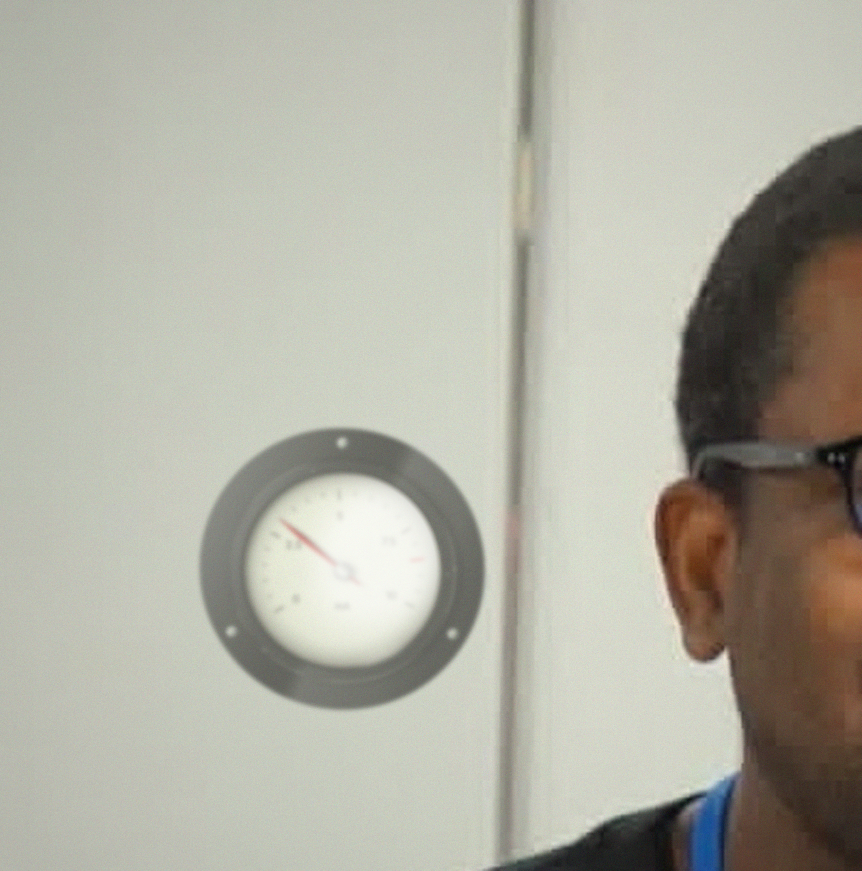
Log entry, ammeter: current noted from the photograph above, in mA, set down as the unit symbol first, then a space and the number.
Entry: mA 3
